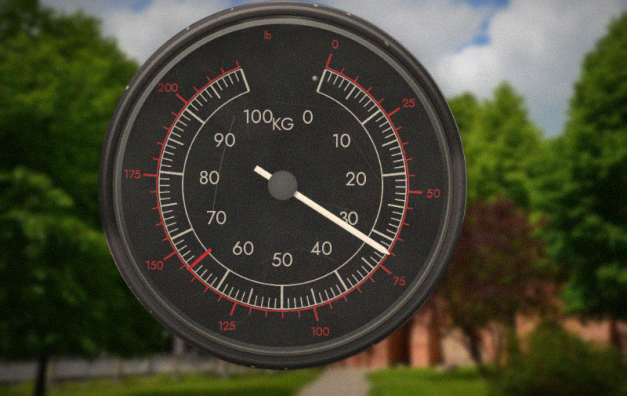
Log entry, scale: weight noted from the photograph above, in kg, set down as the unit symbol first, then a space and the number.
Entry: kg 32
